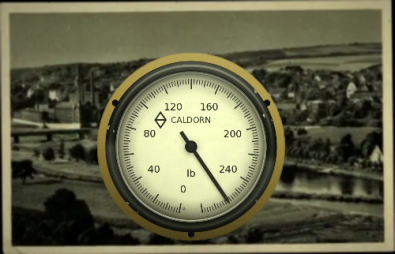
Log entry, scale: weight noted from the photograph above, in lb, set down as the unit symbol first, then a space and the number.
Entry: lb 260
